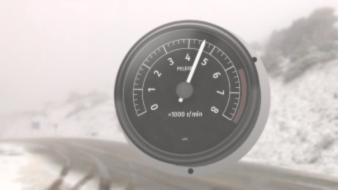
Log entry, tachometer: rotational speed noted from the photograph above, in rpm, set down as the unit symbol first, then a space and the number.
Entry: rpm 4600
